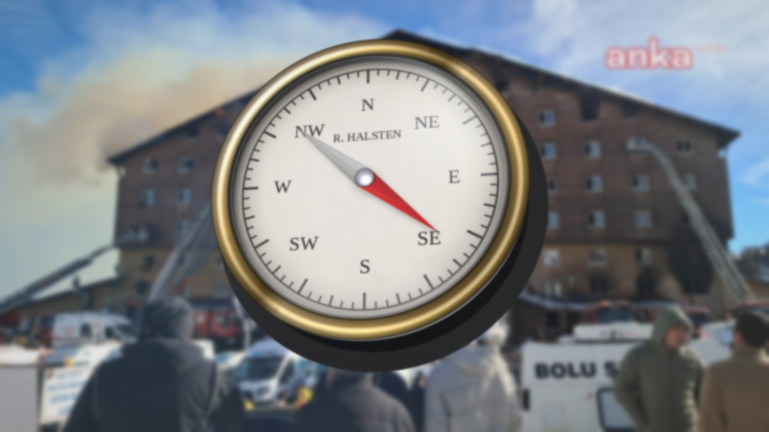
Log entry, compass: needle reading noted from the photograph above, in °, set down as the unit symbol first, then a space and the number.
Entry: ° 130
